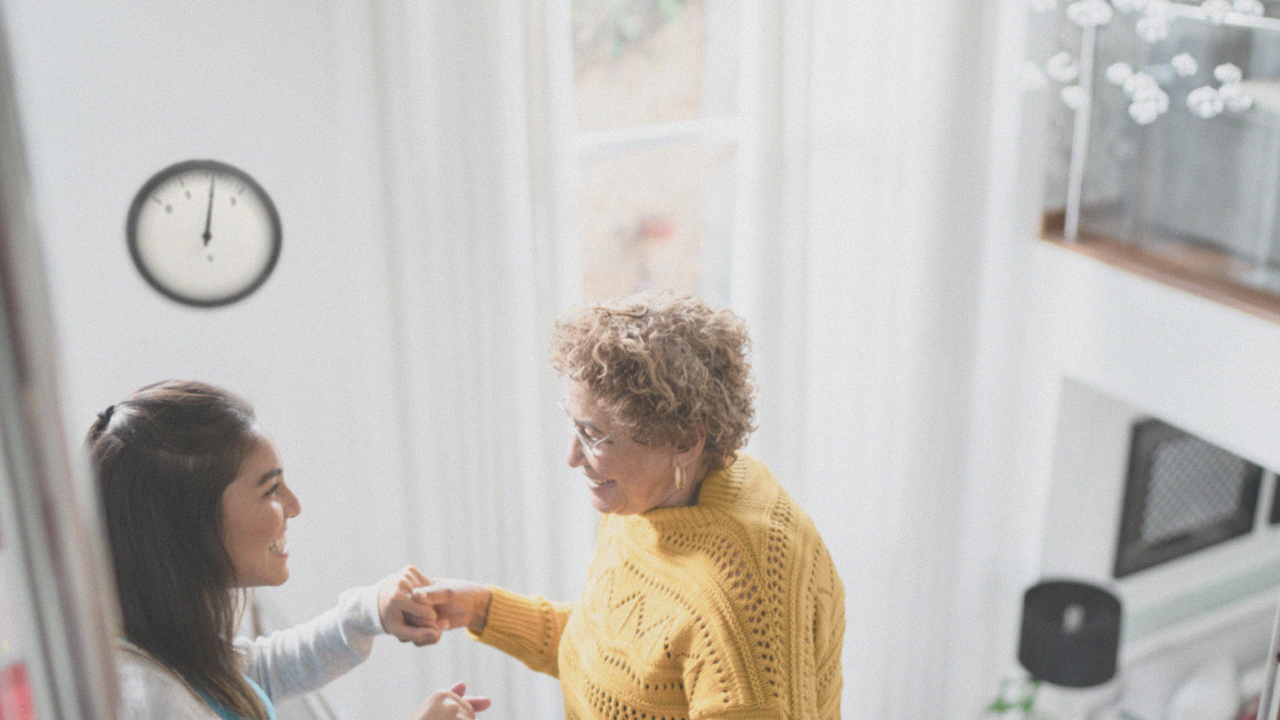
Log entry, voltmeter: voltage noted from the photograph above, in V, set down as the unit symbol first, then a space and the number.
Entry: V 2
